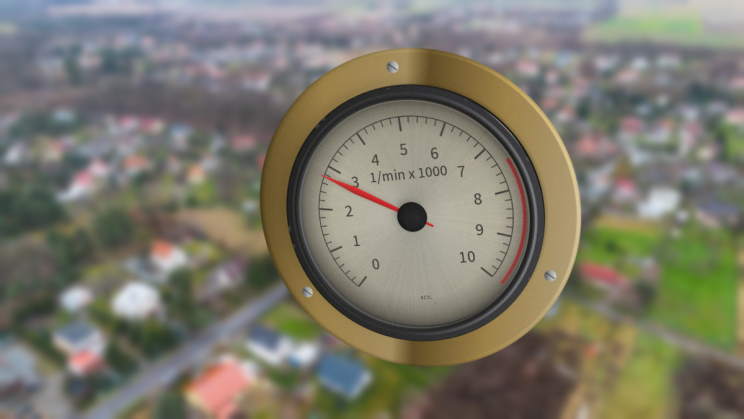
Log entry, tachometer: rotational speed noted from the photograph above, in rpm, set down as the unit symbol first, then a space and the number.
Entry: rpm 2800
